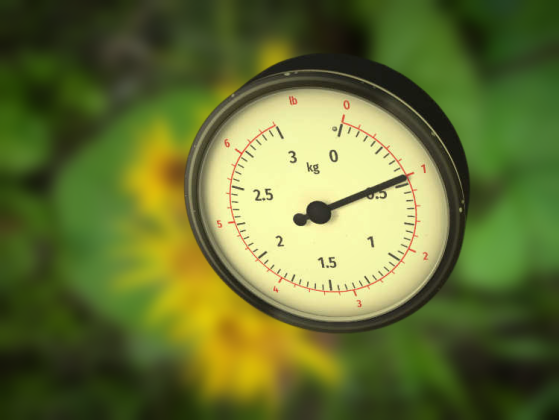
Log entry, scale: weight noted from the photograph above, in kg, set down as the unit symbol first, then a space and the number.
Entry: kg 0.45
